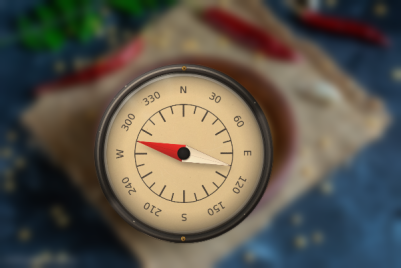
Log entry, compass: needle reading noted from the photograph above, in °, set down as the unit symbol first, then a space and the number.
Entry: ° 285
